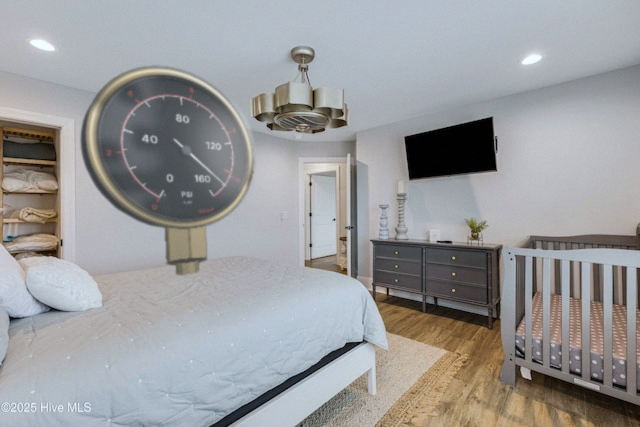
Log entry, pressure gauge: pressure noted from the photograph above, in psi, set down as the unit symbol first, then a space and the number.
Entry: psi 150
